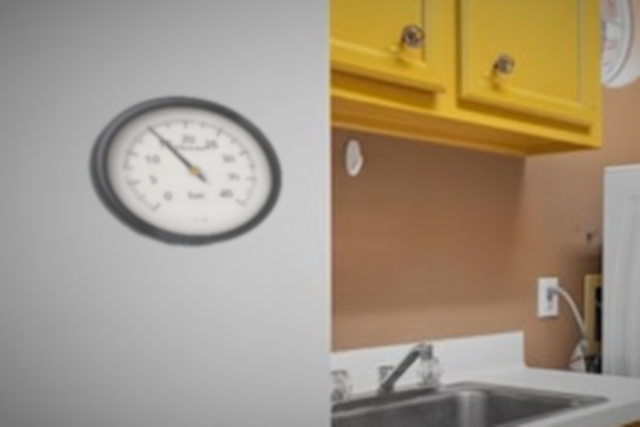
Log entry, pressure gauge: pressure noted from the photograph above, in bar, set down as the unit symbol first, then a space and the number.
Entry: bar 15
